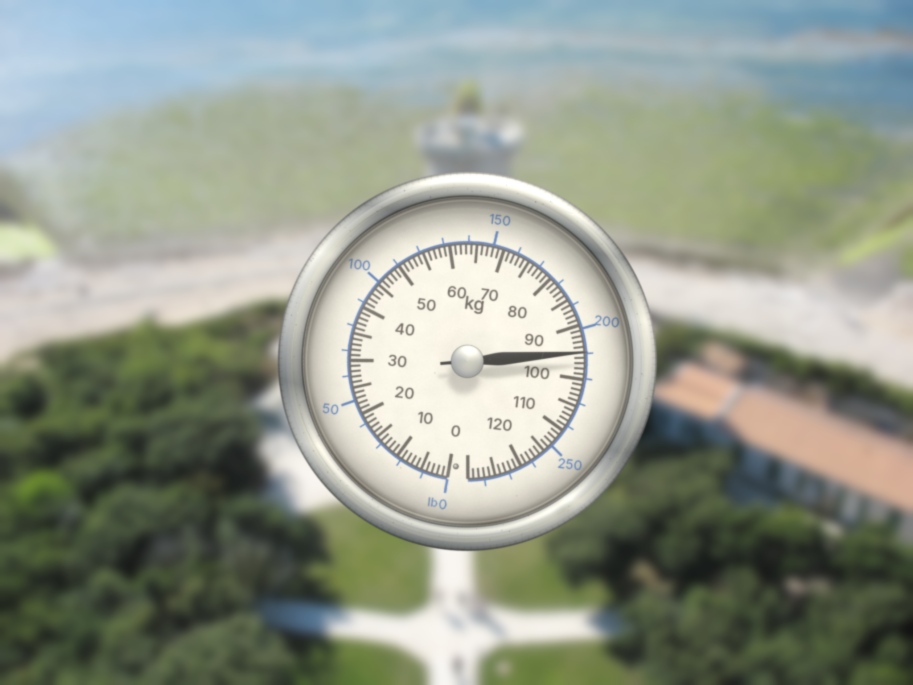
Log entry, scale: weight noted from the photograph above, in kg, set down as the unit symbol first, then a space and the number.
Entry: kg 95
